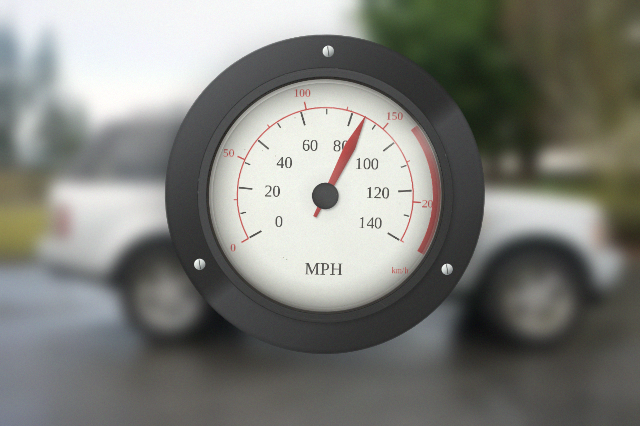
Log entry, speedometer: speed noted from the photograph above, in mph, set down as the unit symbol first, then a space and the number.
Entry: mph 85
